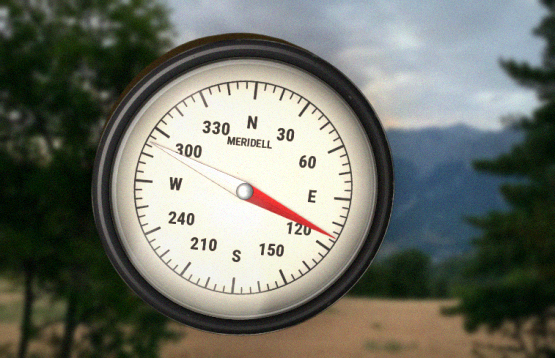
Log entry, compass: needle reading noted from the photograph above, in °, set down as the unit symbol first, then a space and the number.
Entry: ° 112.5
